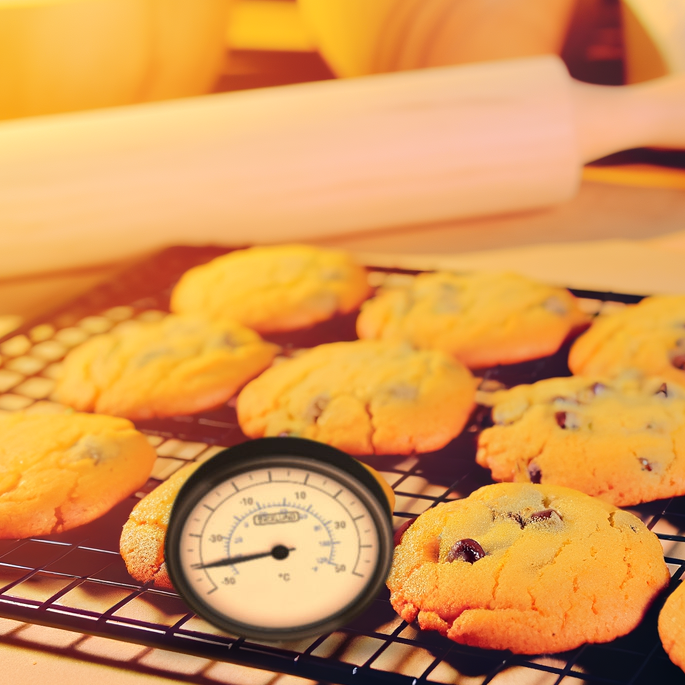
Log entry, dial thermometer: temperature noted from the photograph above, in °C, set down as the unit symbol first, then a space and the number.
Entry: °C -40
